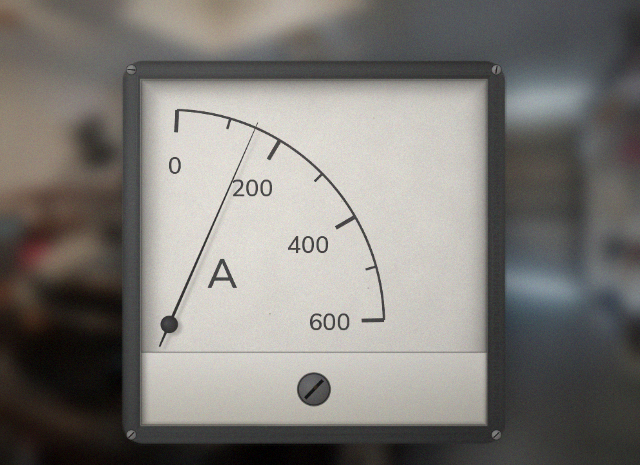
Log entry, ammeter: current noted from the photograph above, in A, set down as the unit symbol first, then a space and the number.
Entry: A 150
